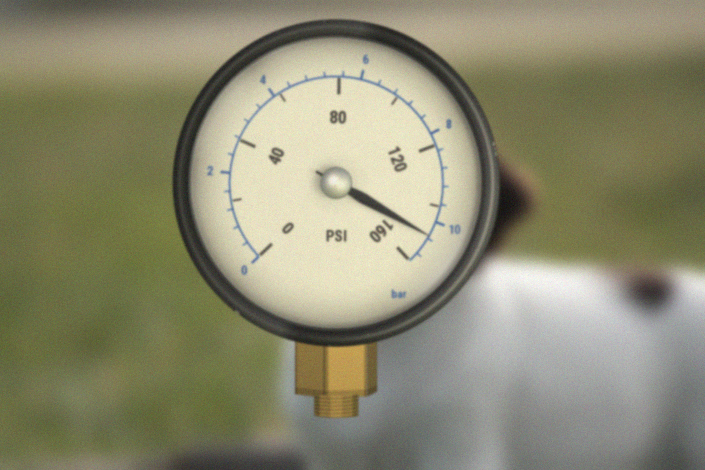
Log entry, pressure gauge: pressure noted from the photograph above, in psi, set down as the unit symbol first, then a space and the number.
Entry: psi 150
